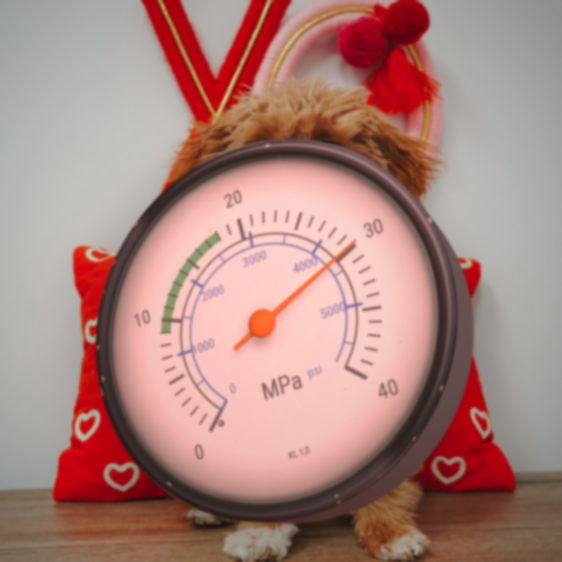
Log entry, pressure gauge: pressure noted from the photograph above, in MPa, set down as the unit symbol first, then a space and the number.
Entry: MPa 30
